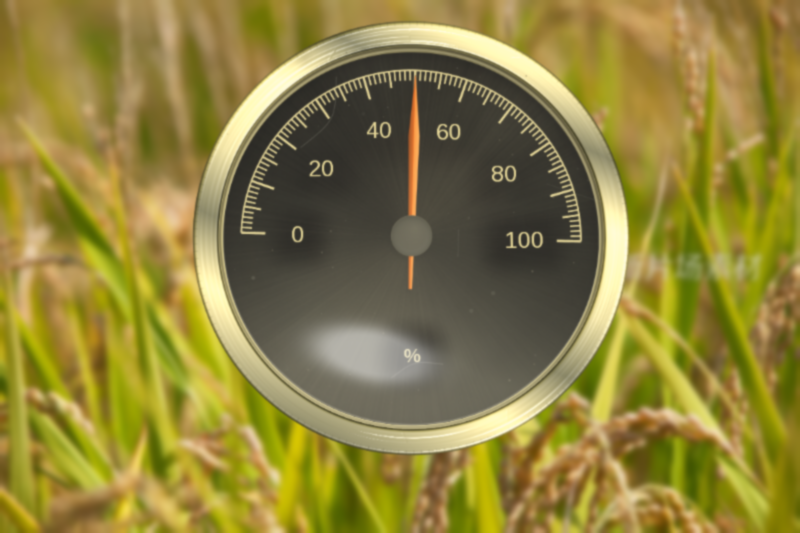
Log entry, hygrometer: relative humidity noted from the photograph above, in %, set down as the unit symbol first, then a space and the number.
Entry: % 50
